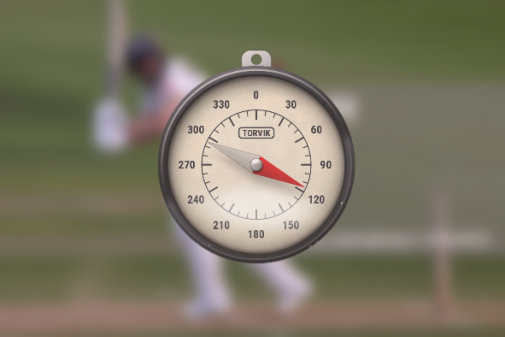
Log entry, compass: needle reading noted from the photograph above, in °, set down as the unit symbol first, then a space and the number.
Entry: ° 115
